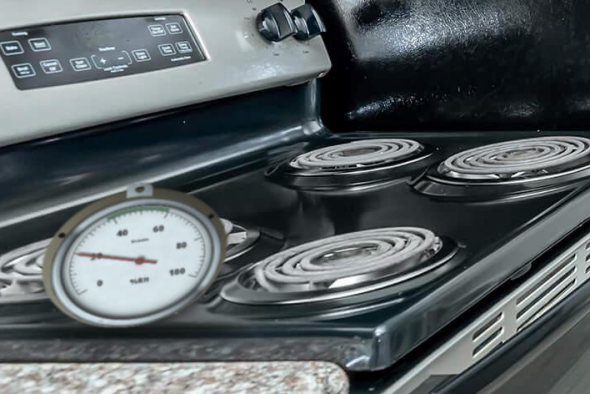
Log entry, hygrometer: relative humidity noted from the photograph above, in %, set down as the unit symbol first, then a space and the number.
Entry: % 20
